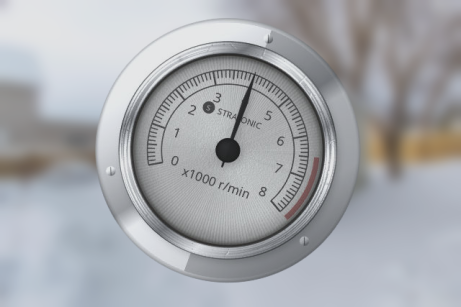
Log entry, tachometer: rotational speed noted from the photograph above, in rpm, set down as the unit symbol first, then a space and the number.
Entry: rpm 4000
